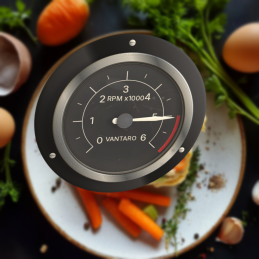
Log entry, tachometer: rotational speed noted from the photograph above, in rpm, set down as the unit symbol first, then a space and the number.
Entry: rpm 5000
